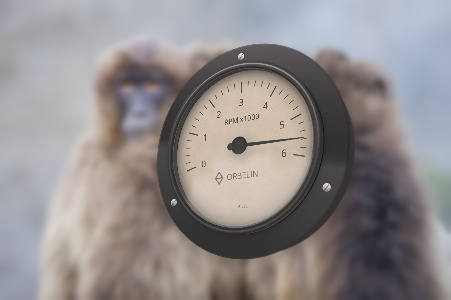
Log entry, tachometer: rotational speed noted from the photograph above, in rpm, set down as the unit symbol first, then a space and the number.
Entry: rpm 5600
